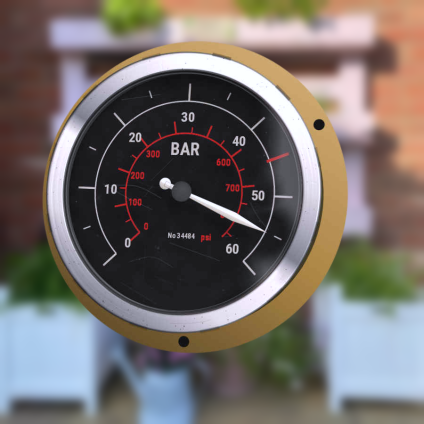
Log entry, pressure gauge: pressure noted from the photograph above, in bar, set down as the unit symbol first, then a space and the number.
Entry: bar 55
